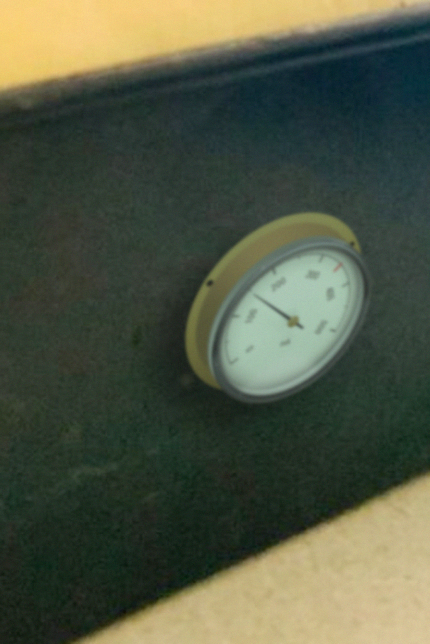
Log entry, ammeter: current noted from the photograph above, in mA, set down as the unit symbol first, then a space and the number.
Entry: mA 150
